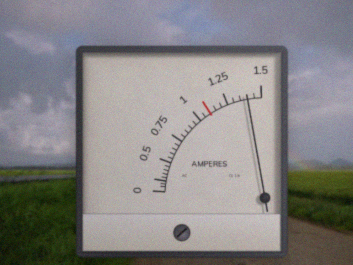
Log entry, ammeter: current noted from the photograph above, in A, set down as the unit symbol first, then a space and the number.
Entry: A 1.4
